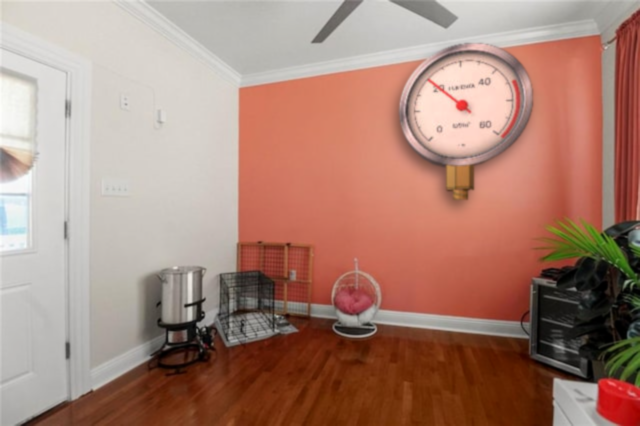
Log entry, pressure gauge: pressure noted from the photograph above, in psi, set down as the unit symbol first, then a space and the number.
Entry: psi 20
